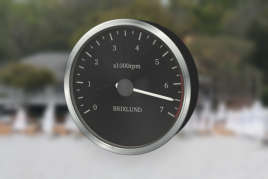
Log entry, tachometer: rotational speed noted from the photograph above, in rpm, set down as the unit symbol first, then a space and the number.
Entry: rpm 6500
